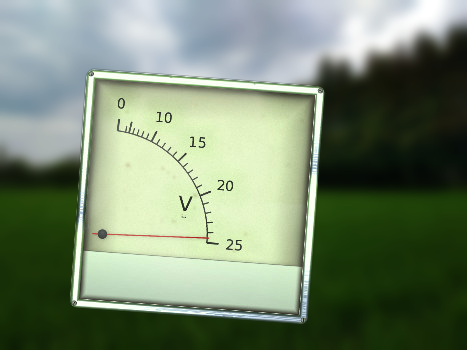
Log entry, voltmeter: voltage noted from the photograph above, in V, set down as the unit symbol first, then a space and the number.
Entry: V 24.5
